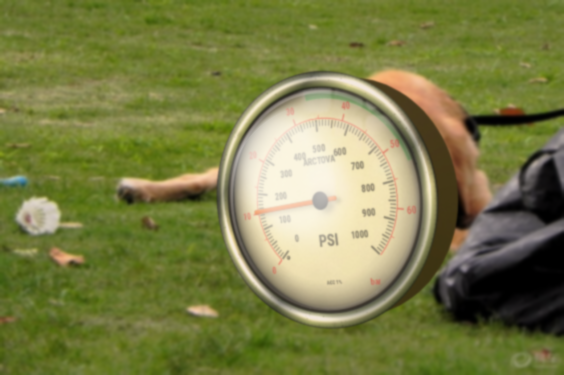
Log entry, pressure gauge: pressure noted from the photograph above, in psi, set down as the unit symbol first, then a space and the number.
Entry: psi 150
